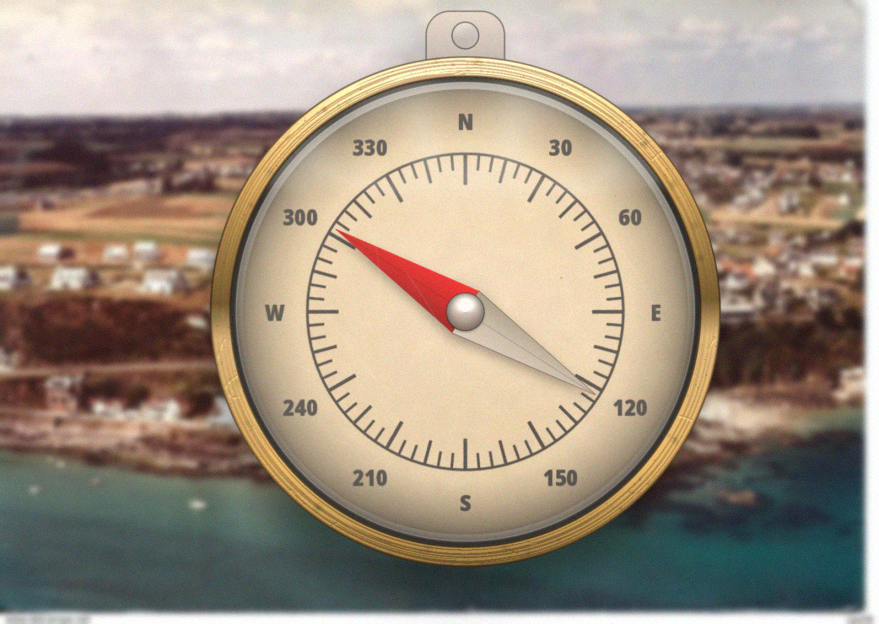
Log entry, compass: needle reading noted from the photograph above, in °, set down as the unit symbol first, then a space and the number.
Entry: ° 302.5
